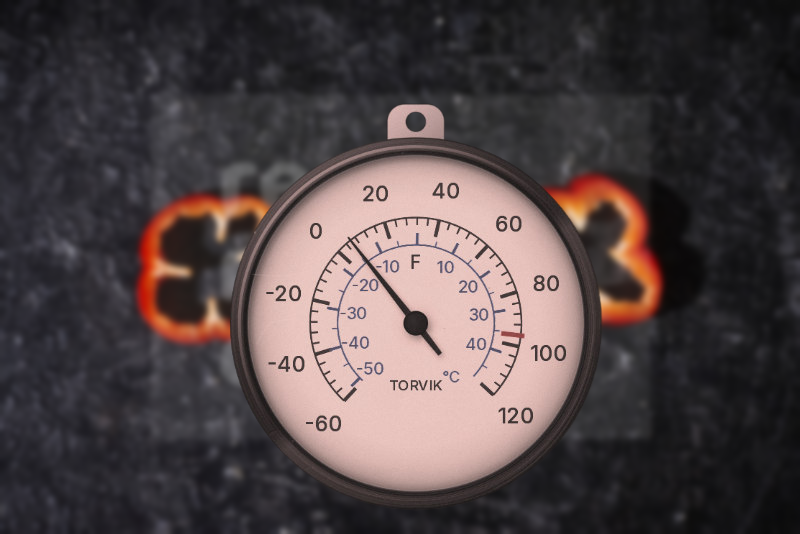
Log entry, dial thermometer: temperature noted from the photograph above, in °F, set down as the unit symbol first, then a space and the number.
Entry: °F 6
